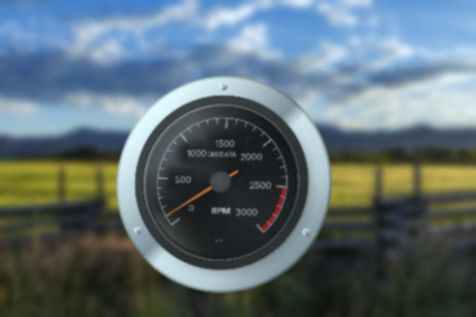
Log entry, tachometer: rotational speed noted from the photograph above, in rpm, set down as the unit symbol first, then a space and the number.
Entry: rpm 100
